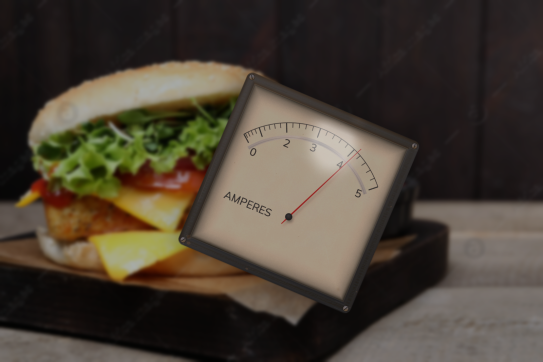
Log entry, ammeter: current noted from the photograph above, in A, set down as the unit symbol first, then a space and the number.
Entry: A 4.1
